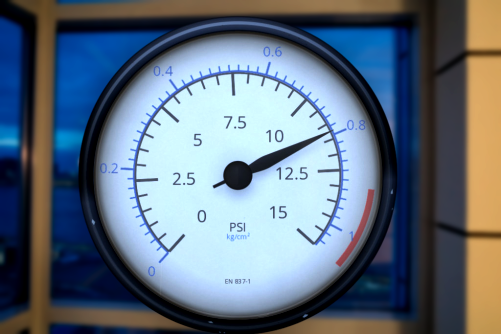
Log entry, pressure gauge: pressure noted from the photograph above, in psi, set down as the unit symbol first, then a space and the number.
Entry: psi 11.25
